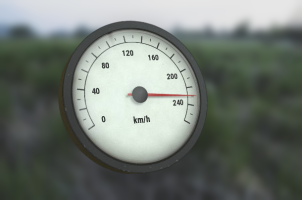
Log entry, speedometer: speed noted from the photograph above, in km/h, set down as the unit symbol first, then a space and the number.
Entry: km/h 230
